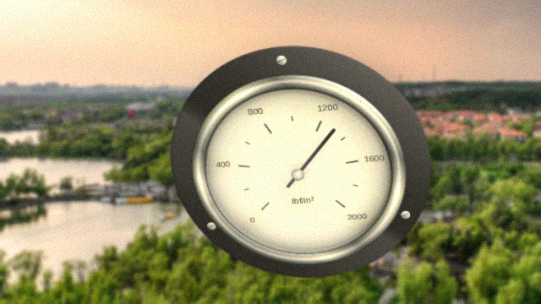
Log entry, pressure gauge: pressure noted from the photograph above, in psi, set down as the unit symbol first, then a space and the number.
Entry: psi 1300
